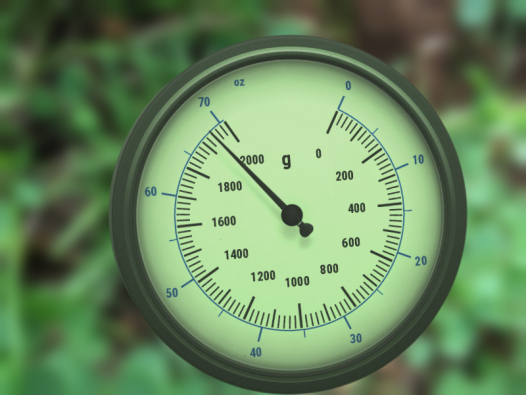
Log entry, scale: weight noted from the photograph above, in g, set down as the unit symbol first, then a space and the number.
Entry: g 1940
